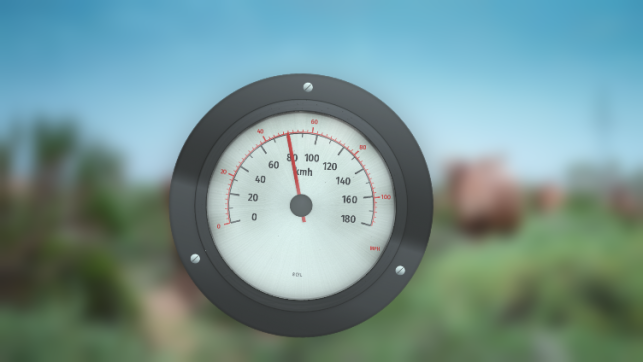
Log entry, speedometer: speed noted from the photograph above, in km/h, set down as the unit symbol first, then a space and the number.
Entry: km/h 80
